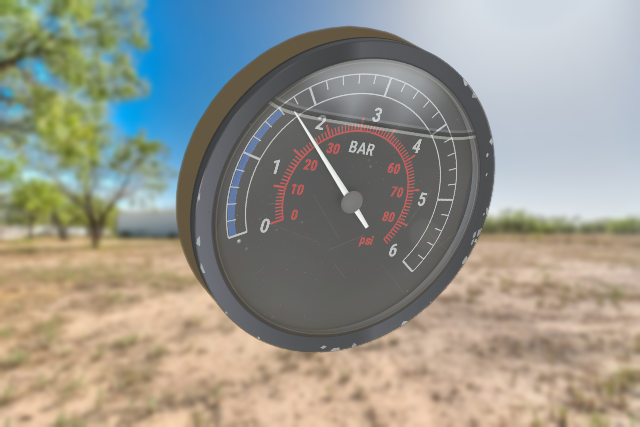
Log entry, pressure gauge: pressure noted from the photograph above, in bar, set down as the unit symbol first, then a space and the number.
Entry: bar 1.7
